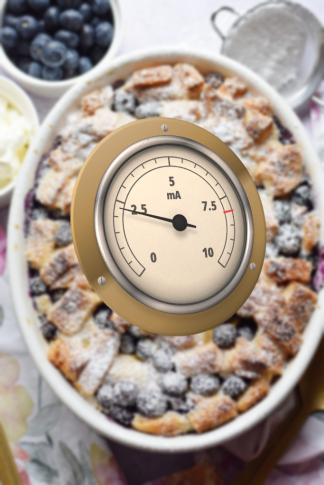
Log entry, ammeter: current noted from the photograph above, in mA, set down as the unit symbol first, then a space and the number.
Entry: mA 2.25
